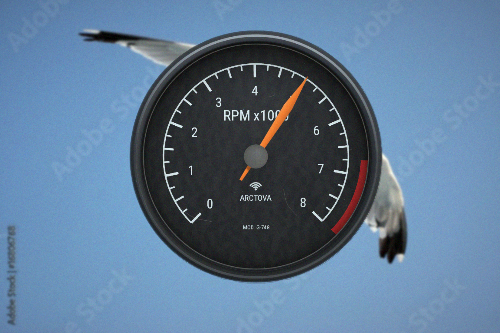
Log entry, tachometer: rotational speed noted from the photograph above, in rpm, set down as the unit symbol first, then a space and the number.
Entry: rpm 5000
